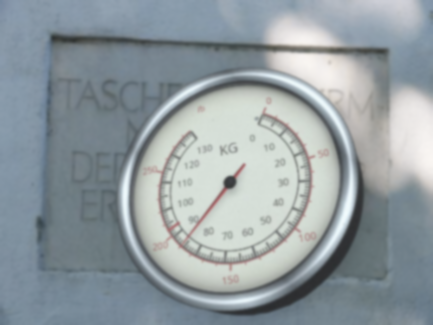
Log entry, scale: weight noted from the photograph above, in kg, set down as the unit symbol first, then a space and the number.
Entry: kg 85
